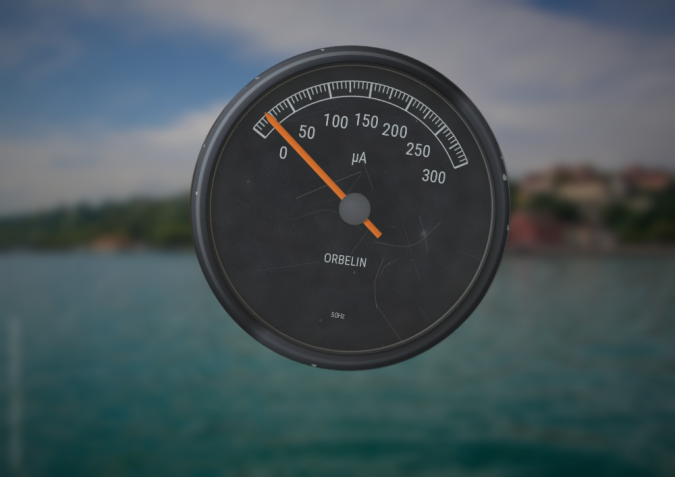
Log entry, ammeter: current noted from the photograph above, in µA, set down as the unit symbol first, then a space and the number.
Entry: µA 20
